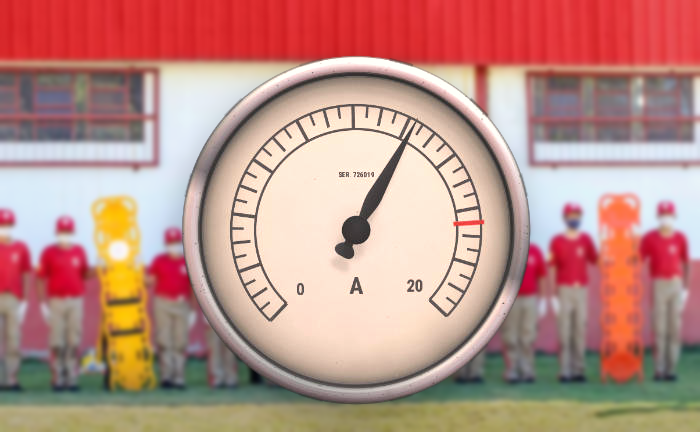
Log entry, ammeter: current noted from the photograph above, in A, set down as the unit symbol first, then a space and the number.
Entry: A 12.25
